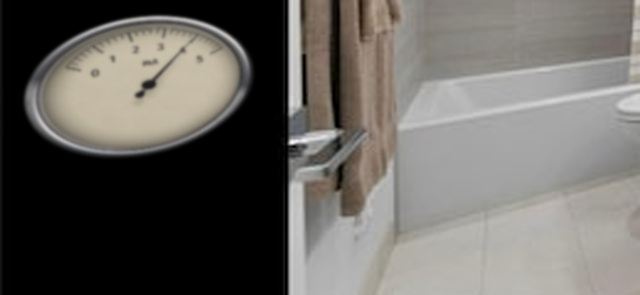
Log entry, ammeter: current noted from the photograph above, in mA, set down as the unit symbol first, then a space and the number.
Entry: mA 4
